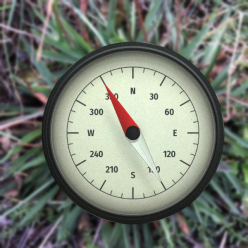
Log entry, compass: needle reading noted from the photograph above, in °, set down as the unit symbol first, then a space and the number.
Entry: ° 330
